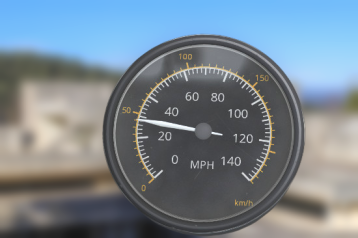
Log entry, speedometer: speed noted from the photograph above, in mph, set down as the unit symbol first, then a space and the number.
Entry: mph 28
